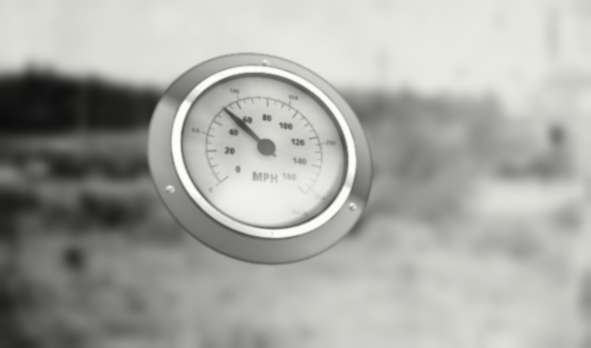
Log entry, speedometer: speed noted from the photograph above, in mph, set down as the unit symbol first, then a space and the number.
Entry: mph 50
